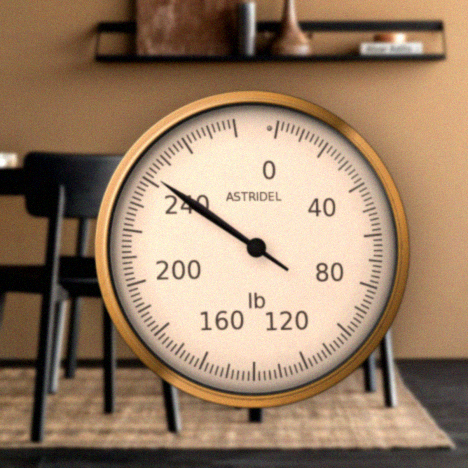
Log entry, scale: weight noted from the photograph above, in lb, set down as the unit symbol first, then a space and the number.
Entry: lb 242
